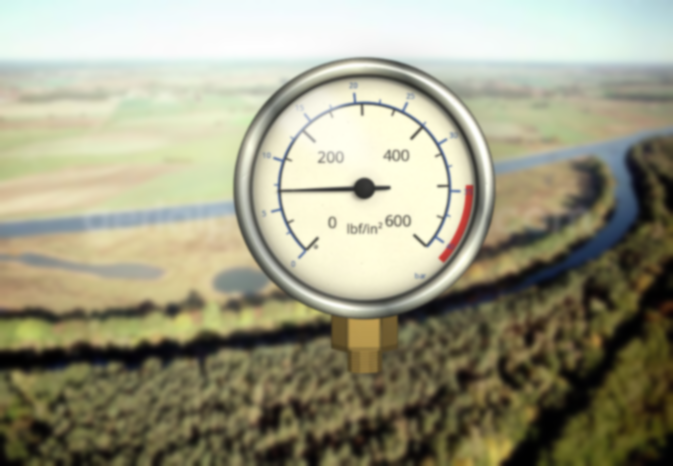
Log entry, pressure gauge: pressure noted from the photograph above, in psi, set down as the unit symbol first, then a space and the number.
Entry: psi 100
